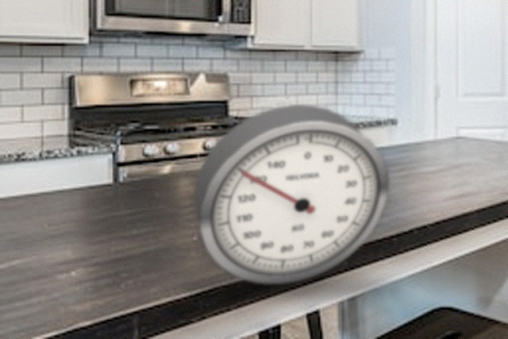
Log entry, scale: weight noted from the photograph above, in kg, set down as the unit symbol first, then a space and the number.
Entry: kg 130
